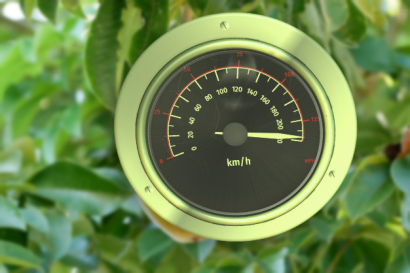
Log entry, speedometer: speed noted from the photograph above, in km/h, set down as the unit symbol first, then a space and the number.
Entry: km/h 215
